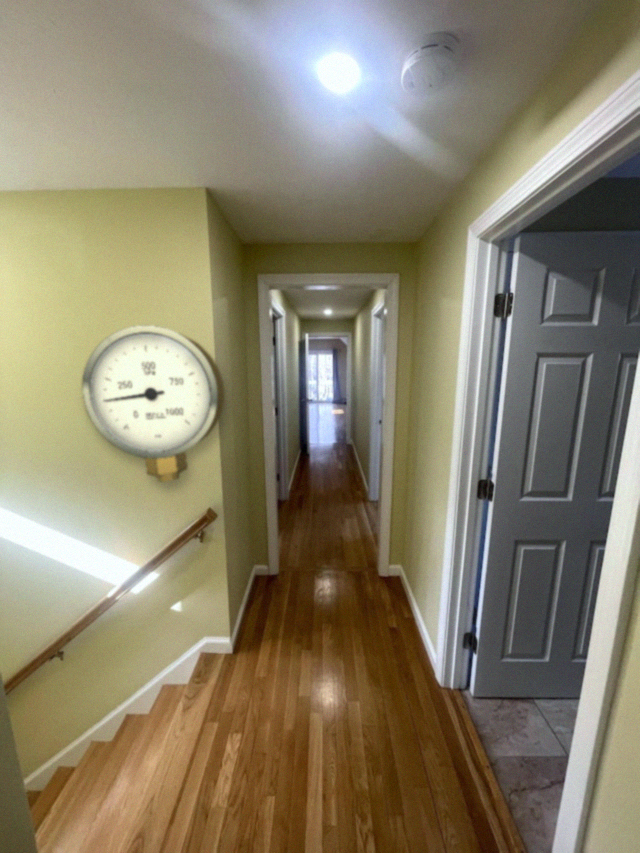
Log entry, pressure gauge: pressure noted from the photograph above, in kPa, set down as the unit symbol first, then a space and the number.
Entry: kPa 150
